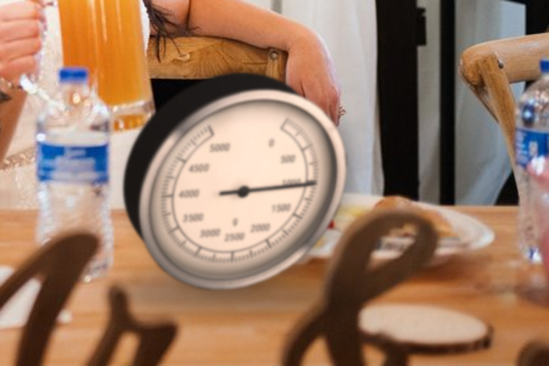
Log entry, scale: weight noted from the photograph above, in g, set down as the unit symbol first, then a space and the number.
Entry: g 1000
